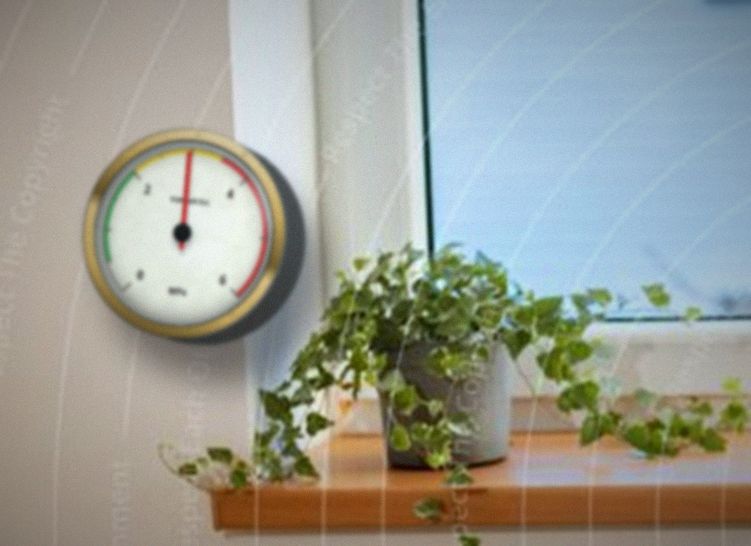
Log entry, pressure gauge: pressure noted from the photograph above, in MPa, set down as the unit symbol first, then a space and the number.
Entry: MPa 3
